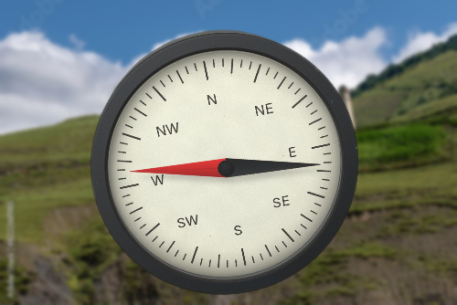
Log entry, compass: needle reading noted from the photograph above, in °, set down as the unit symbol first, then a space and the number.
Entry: ° 280
